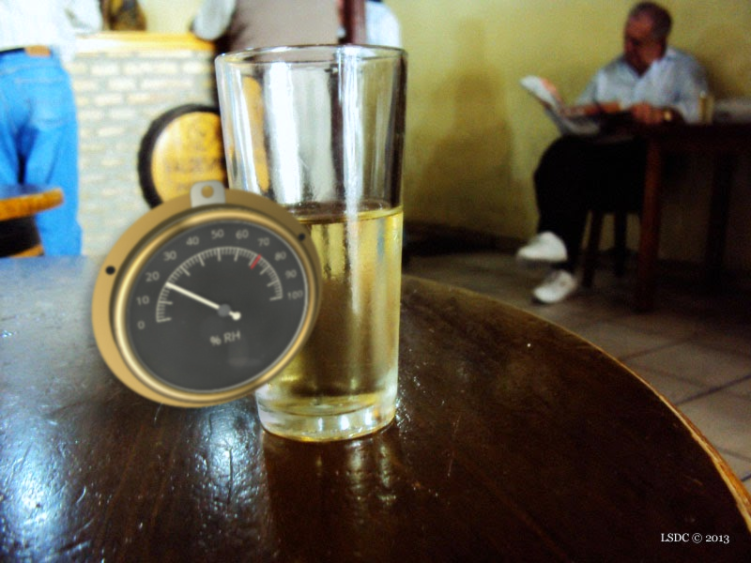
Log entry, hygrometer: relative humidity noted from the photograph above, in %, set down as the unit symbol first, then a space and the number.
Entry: % 20
